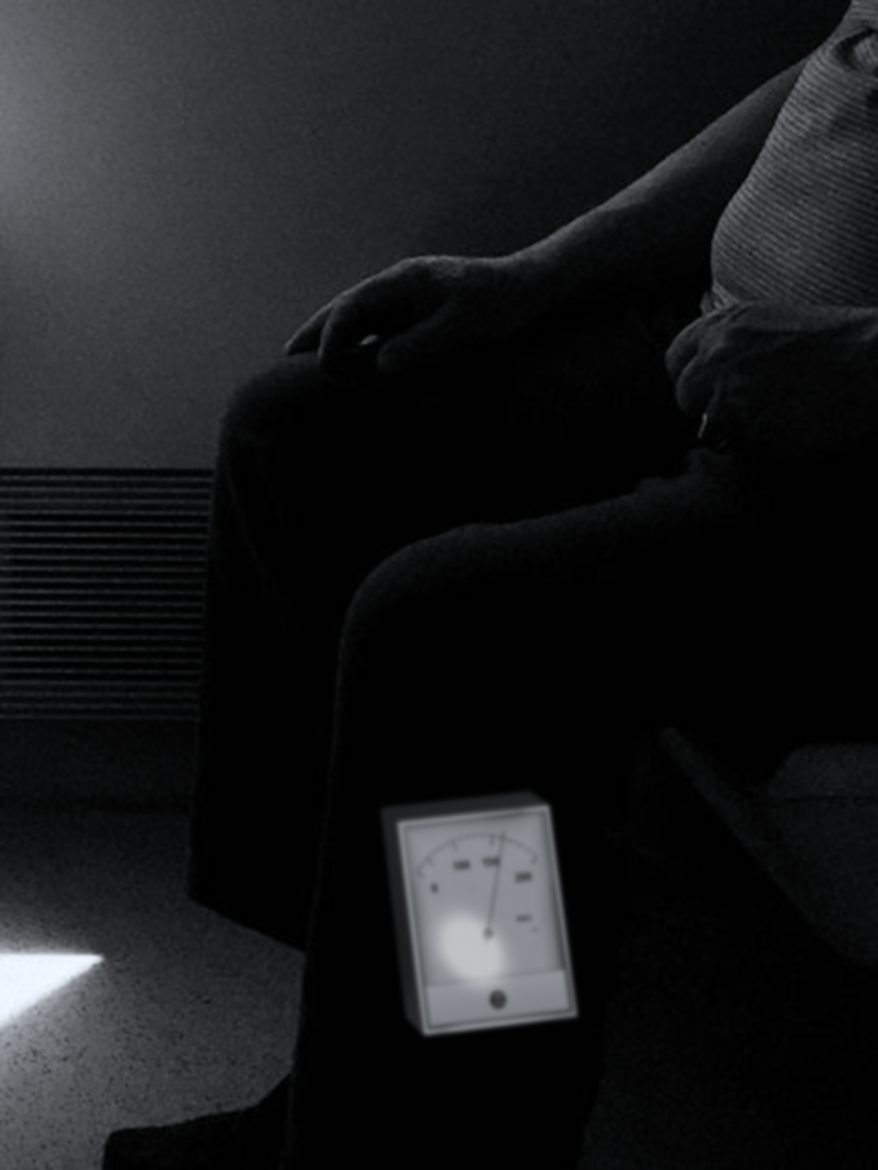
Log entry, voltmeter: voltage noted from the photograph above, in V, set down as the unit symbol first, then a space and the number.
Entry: V 160
